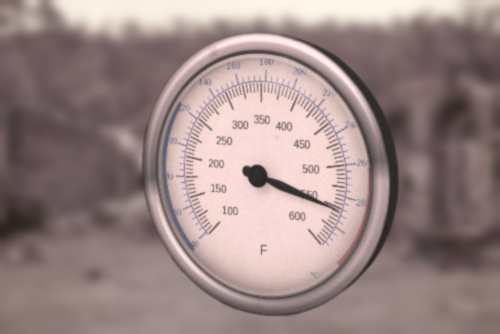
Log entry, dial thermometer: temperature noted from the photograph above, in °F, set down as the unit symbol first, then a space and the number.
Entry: °F 550
